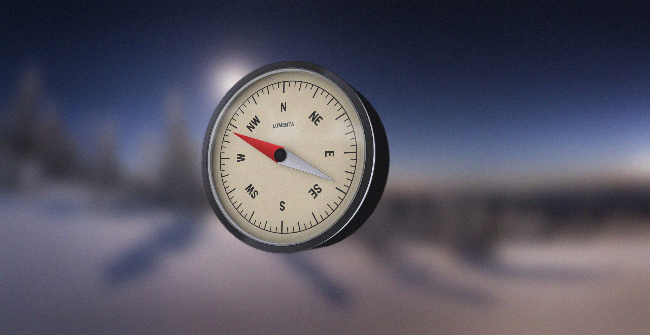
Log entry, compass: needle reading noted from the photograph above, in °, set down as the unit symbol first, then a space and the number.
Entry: ° 295
